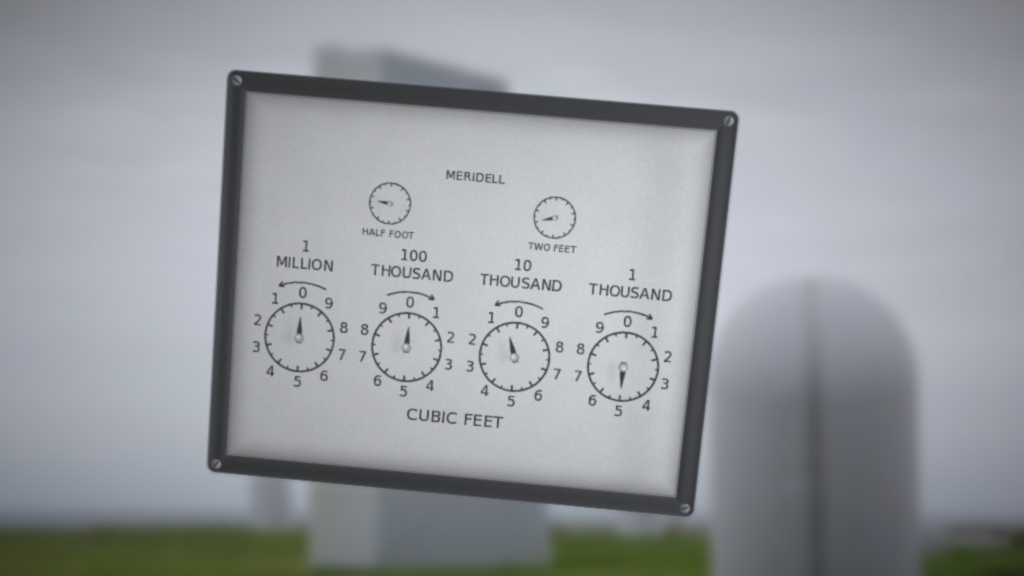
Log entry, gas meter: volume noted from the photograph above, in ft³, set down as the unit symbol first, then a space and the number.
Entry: ft³ 500
